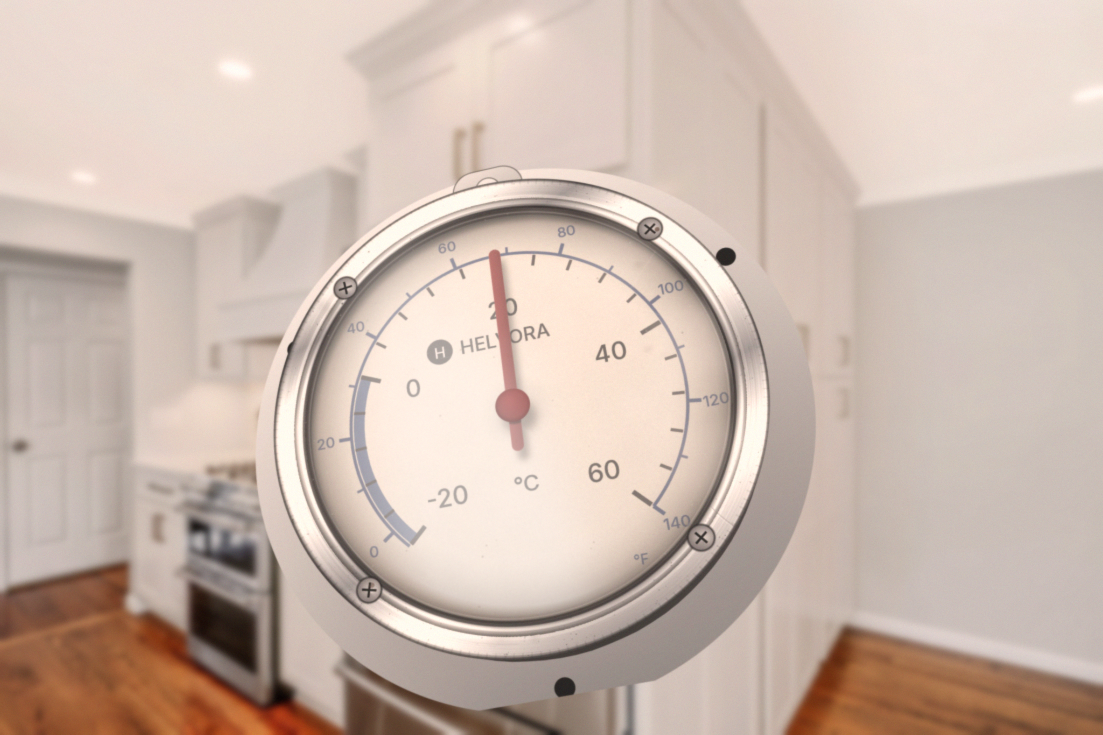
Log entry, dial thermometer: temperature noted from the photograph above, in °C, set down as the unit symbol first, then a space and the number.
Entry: °C 20
